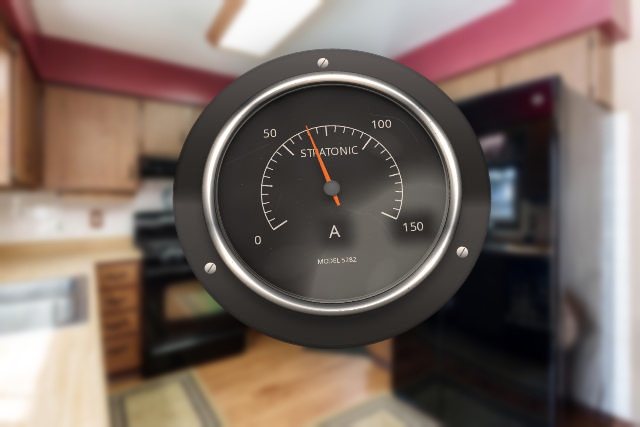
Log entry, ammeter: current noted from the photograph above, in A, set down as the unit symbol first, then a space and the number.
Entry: A 65
